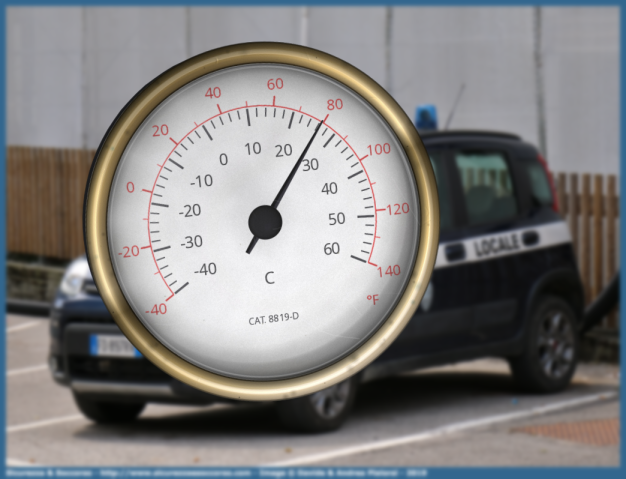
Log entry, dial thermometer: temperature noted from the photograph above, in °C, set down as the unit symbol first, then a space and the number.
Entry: °C 26
